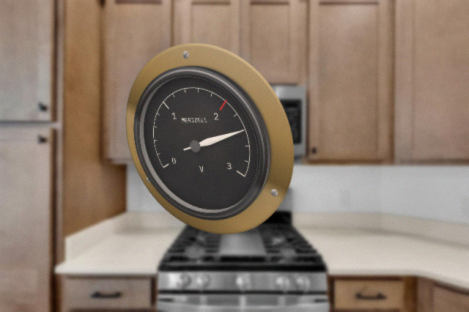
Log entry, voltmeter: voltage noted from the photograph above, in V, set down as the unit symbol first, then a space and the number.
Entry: V 2.4
